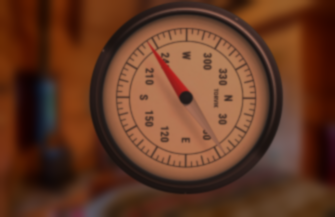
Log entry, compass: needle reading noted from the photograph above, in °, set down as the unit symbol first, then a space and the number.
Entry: ° 235
